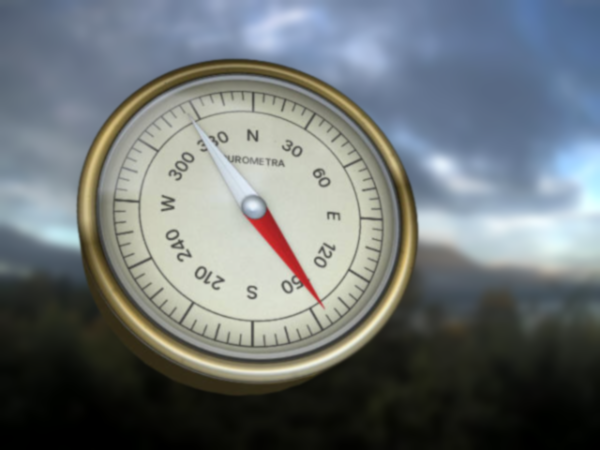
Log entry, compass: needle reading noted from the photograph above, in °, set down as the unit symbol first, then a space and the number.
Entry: ° 145
